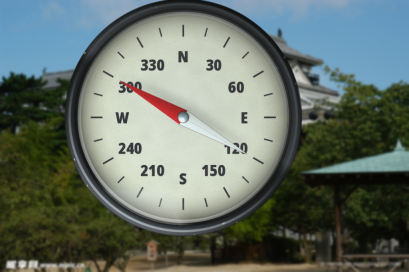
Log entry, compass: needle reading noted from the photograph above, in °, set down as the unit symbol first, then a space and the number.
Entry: ° 300
